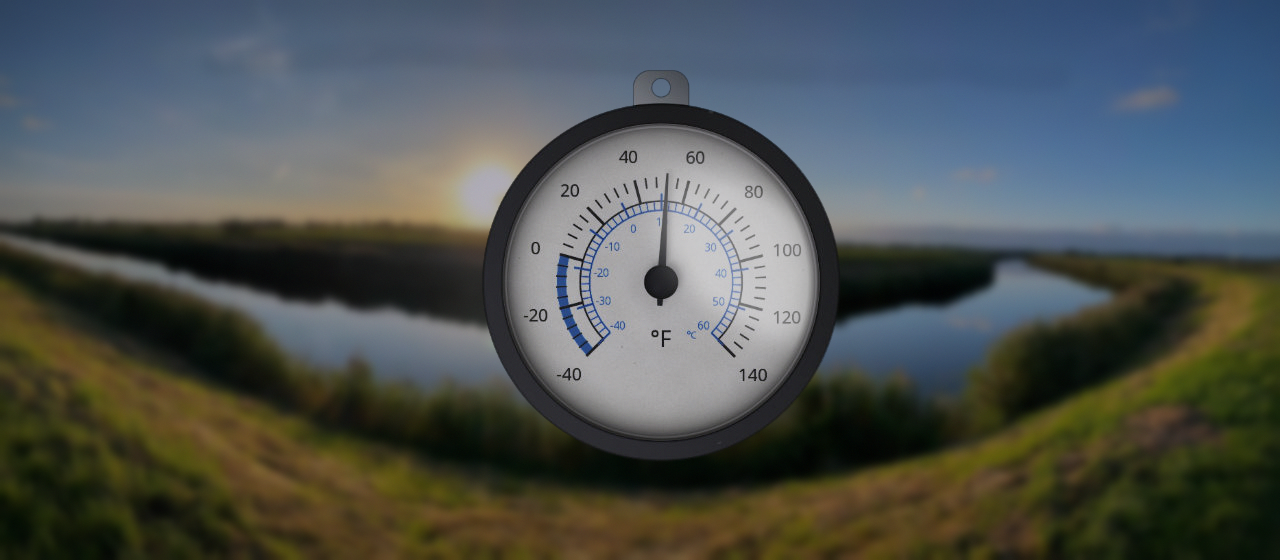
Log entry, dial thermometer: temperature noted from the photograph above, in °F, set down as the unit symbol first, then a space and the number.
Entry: °F 52
